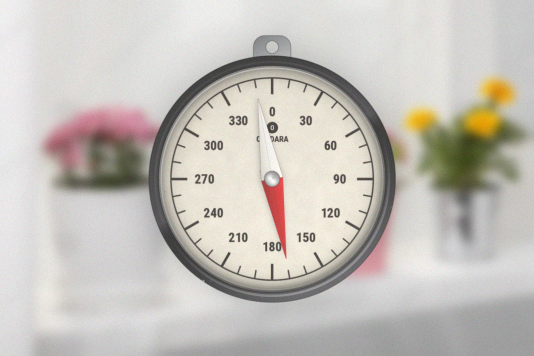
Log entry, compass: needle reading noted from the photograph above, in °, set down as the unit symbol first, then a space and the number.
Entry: ° 170
